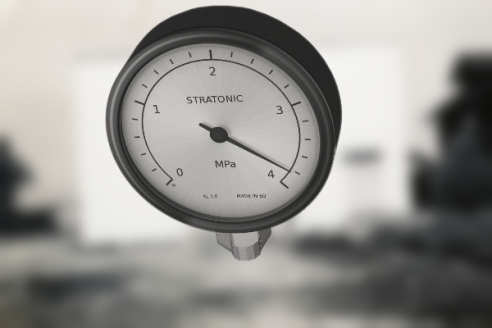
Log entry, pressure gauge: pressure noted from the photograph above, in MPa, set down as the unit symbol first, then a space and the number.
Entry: MPa 3.8
